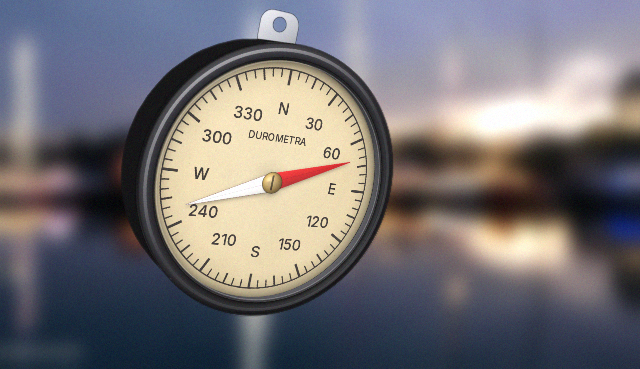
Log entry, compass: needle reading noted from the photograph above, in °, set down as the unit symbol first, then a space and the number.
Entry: ° 70
